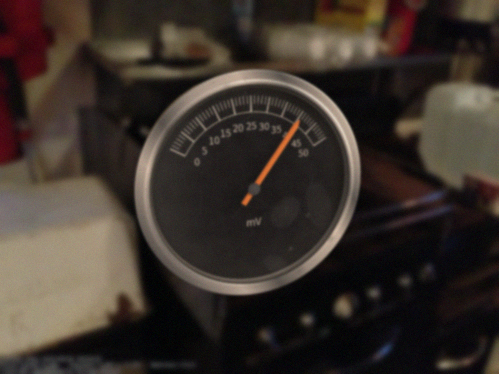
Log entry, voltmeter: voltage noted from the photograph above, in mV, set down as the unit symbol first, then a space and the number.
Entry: mV 40
